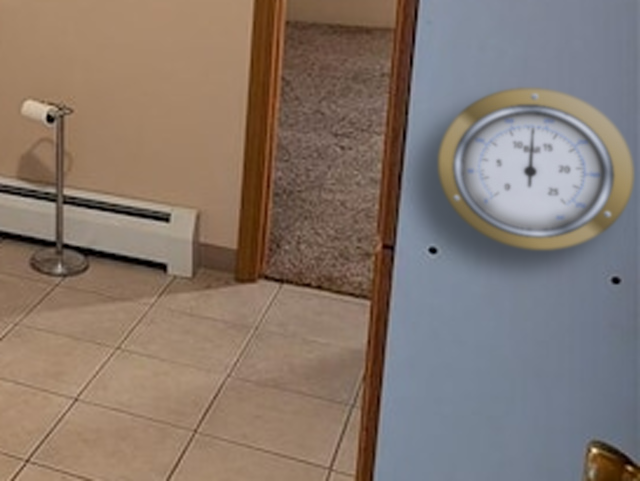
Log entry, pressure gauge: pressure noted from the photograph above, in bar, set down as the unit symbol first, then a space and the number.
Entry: bar 12.5
